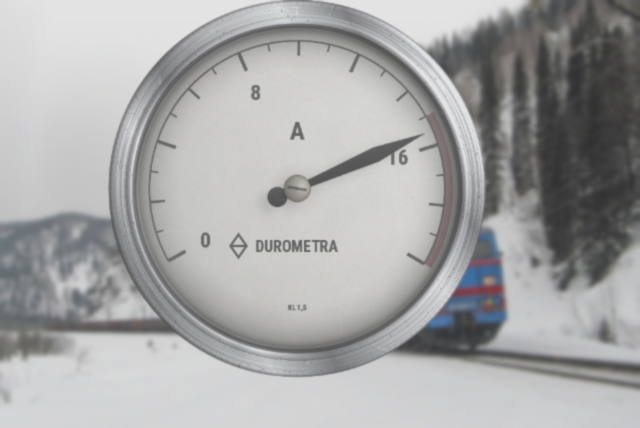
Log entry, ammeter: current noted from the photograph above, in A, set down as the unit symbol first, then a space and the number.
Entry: A 15.5
